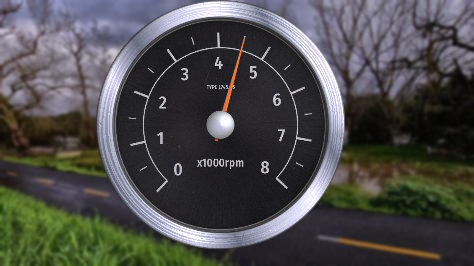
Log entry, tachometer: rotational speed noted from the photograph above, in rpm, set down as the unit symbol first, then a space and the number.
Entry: rpm 4500
